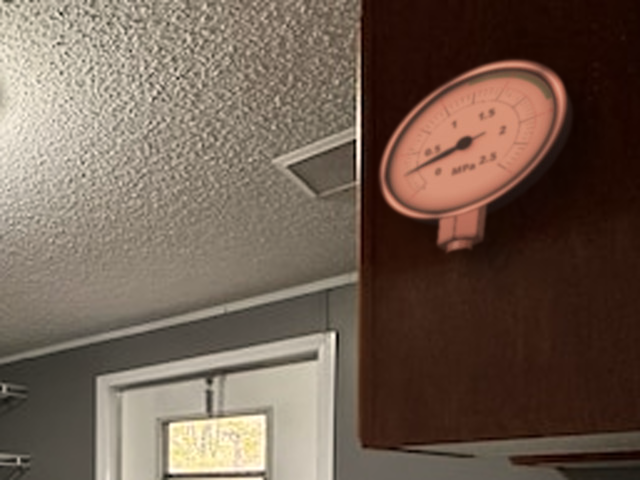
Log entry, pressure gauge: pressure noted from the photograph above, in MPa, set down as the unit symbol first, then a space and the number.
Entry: MPa 0.25
